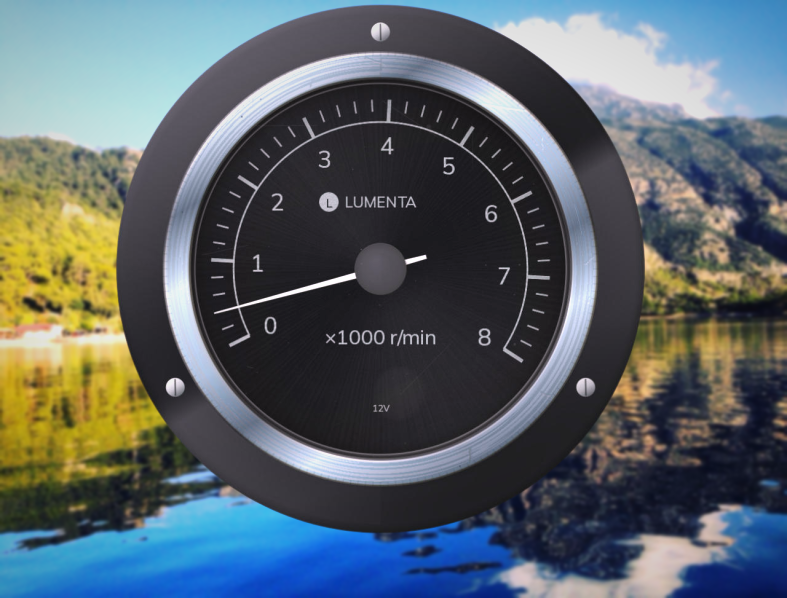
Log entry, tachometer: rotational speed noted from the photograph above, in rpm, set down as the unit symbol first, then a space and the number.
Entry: rpm 400
